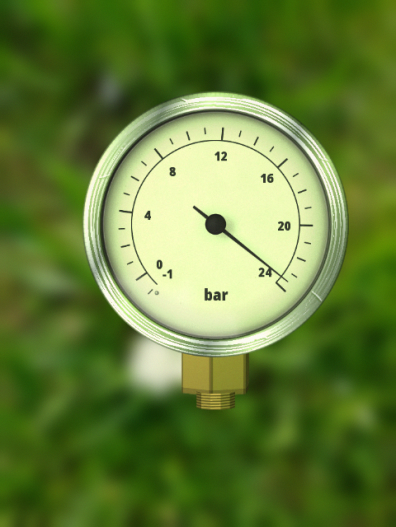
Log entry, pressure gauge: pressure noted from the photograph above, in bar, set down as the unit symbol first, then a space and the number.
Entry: bar 23.5
